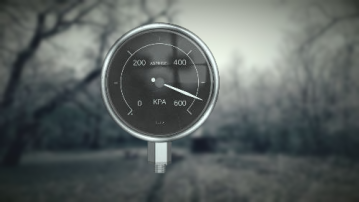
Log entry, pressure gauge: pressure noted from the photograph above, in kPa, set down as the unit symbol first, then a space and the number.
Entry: kPa 550
